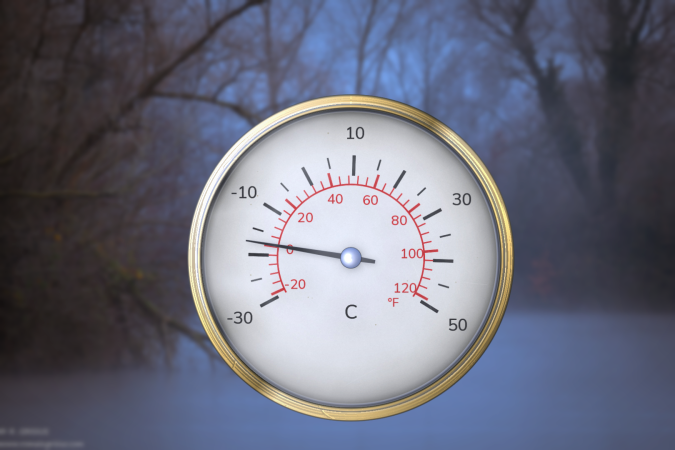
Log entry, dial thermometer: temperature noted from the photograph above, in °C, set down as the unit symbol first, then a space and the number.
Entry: °C -17.5
